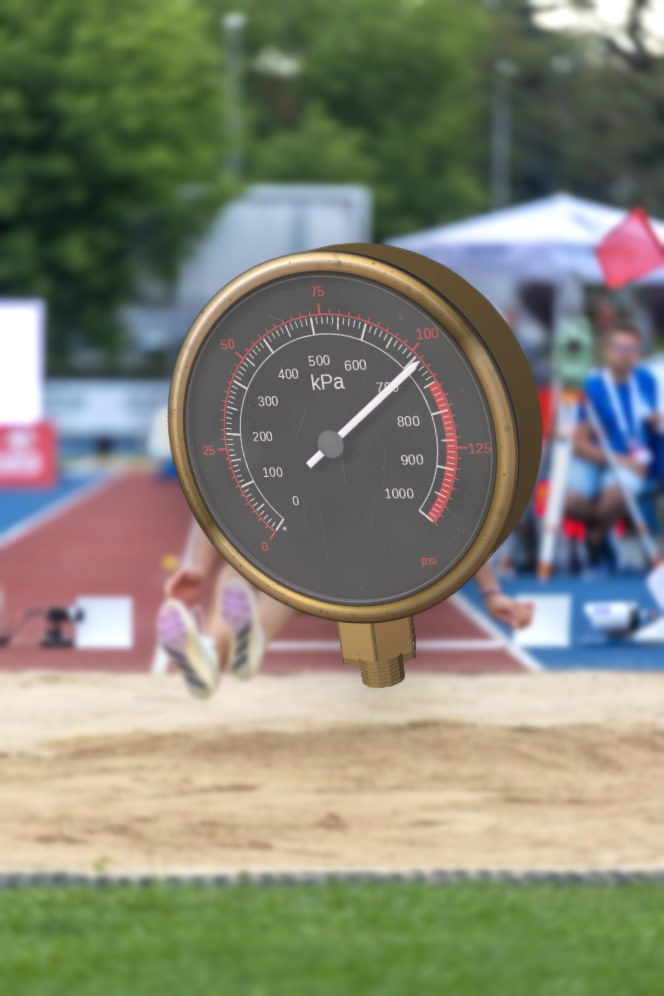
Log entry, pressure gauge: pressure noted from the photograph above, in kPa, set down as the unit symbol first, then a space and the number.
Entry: kPa 710
